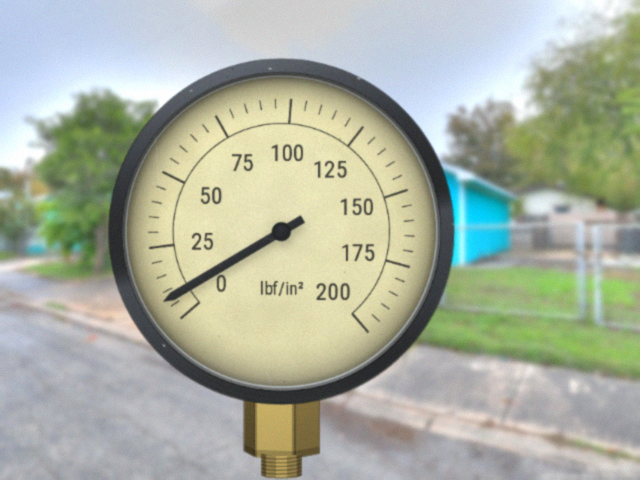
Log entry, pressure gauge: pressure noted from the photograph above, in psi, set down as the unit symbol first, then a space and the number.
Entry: psi 7.5
